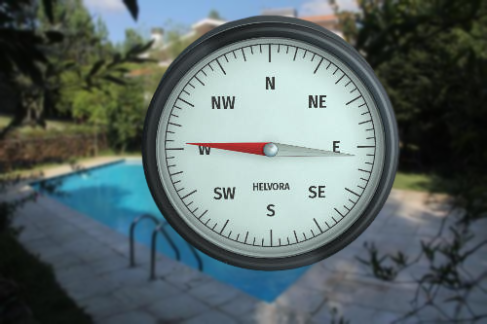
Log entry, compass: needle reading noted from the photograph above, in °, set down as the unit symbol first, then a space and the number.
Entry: ° 275
